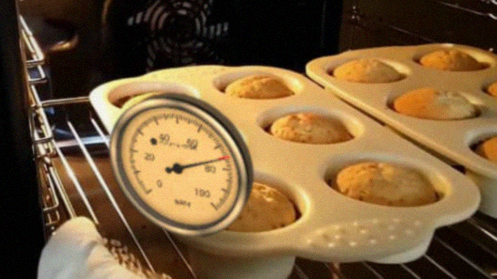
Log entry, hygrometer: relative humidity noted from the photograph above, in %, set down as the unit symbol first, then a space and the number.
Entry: % 75
